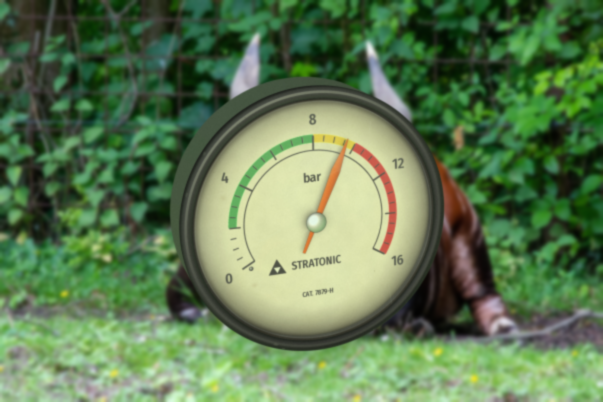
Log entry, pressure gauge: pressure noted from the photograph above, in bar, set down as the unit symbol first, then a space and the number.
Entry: bar 9.5
